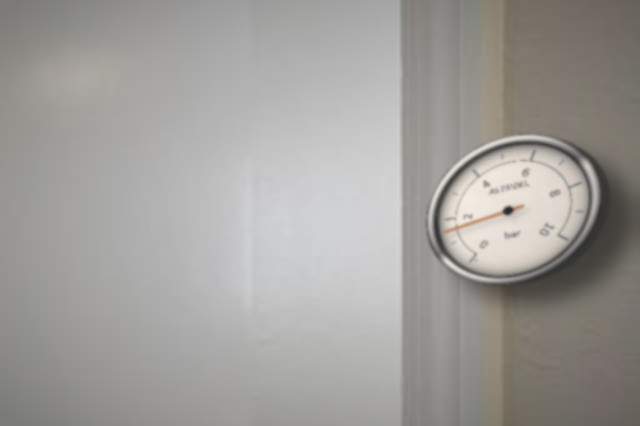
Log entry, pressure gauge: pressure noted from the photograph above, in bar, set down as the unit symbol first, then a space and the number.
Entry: bar 1.5
